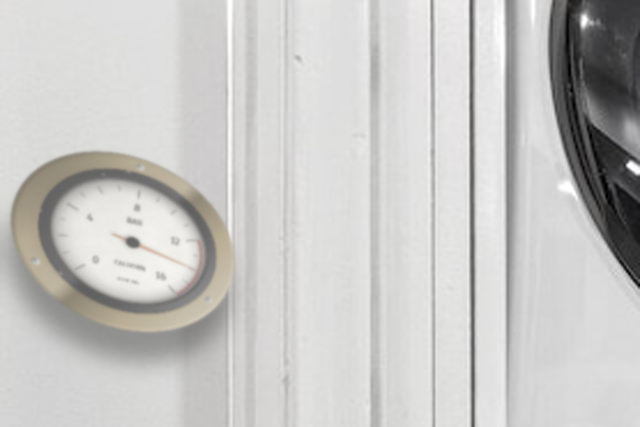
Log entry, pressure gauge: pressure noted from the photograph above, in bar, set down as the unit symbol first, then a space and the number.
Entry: bar 14
